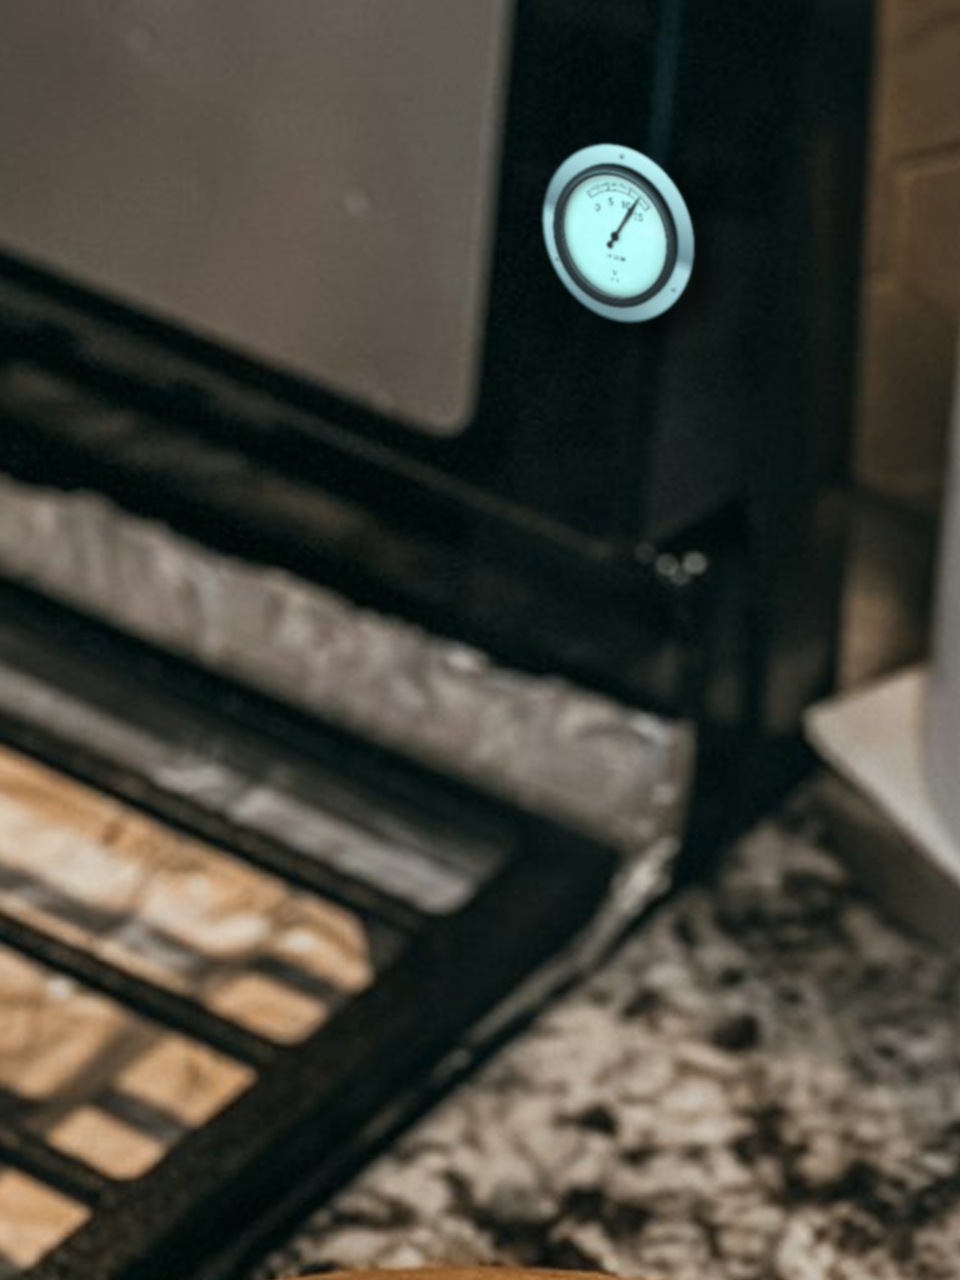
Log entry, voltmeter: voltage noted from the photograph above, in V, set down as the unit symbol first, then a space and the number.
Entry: V 12.5
